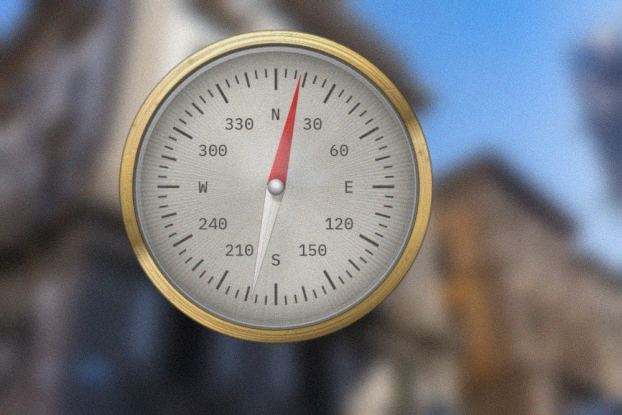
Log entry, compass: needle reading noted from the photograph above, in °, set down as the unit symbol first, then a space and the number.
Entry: ° 12.5
